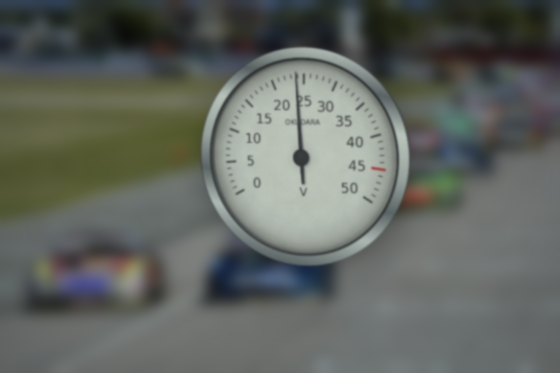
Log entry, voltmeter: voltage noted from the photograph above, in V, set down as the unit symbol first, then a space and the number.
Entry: V 24
